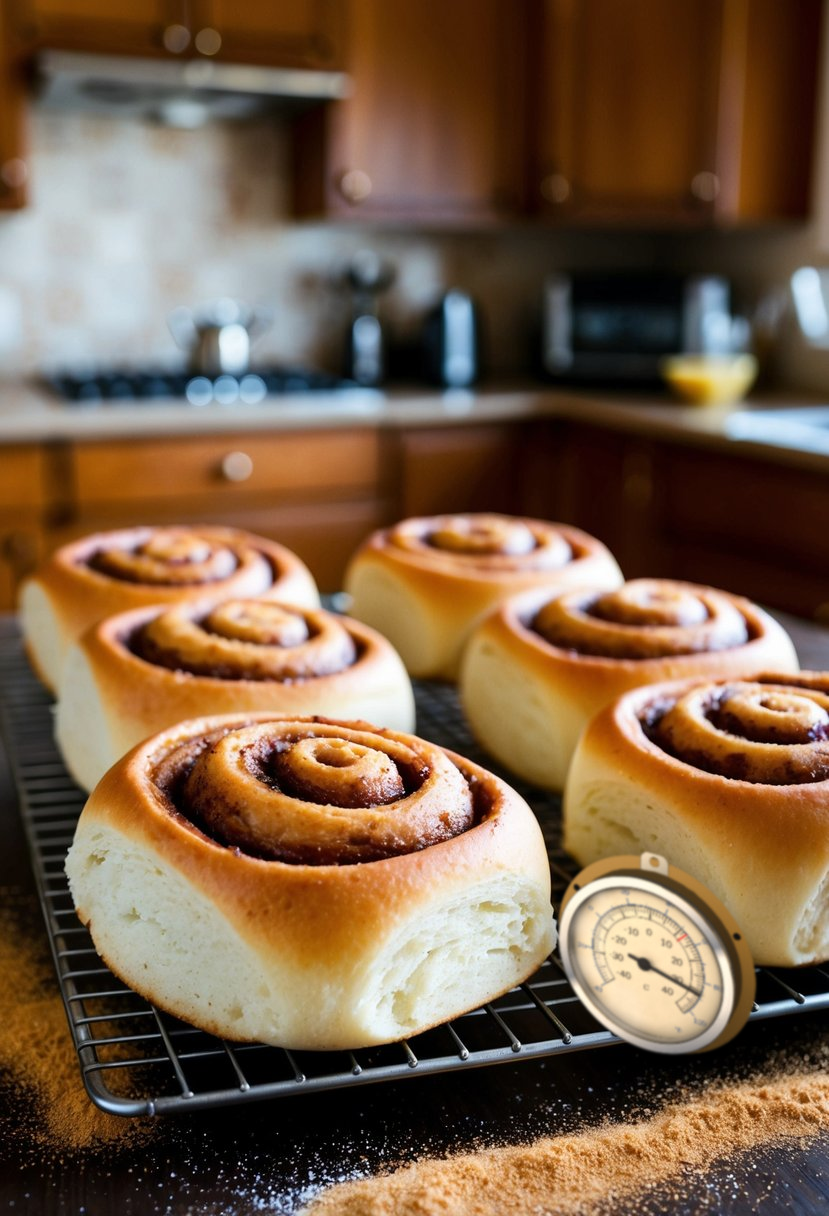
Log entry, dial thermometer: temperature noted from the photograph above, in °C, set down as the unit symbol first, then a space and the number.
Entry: °C 30
